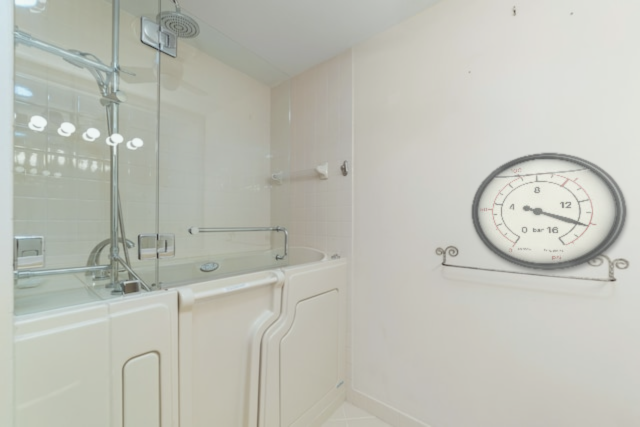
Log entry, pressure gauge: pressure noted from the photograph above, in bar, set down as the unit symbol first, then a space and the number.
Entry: bar 14
